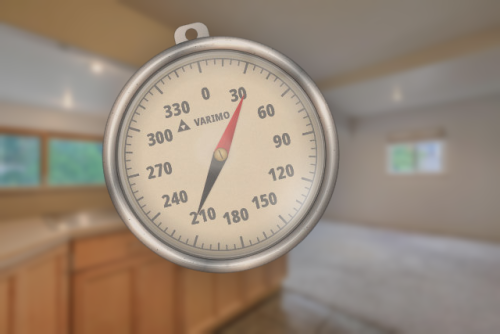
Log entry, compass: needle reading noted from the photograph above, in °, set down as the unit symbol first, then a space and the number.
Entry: ° 35
